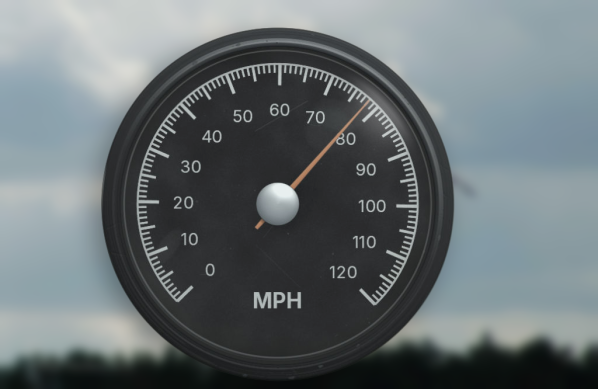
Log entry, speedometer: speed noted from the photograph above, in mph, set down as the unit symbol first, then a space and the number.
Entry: mph 78
